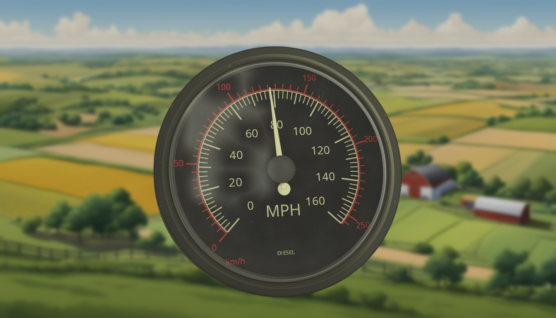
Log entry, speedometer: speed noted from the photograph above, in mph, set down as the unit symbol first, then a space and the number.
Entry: mph 78
